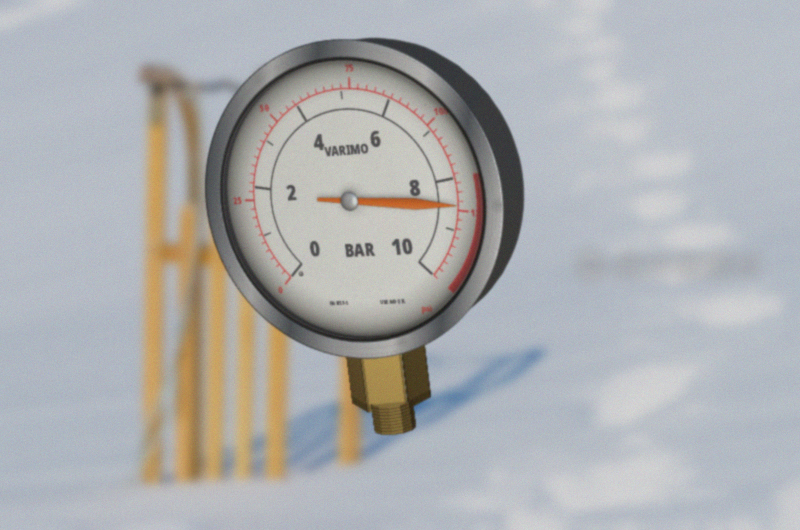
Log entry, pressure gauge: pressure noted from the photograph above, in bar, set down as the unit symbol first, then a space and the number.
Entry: bar 8.5
